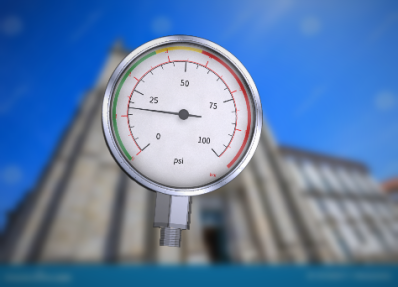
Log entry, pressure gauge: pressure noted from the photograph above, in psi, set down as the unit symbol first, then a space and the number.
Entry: psi 17.5
